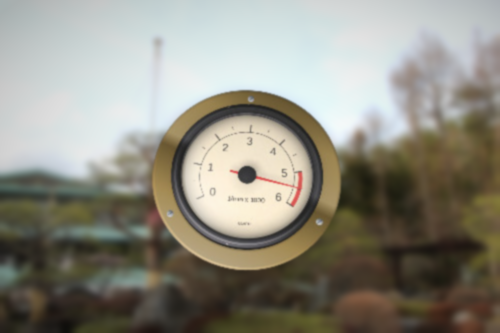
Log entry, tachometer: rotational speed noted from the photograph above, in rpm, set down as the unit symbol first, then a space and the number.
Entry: rpm 5500
